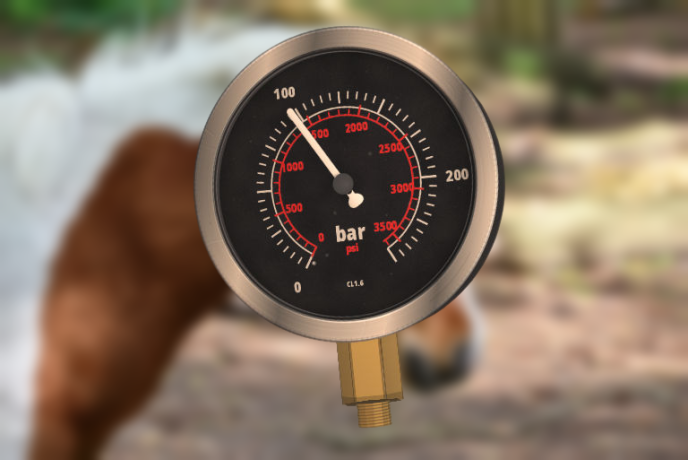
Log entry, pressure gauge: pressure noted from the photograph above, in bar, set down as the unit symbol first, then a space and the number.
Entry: bar 97.5
